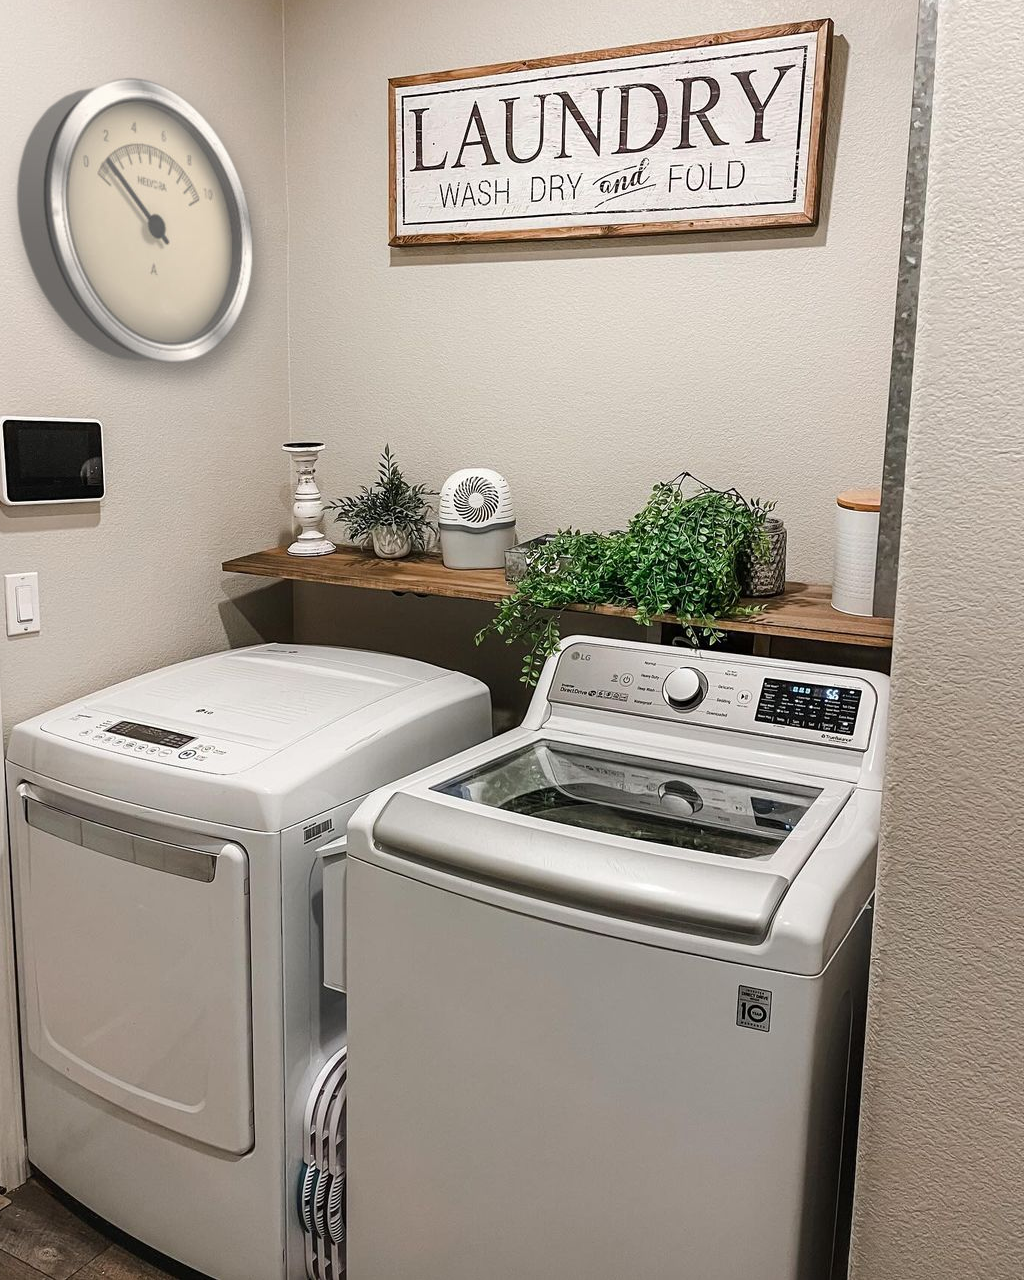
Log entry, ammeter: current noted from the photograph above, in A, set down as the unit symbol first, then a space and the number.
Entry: A 1
